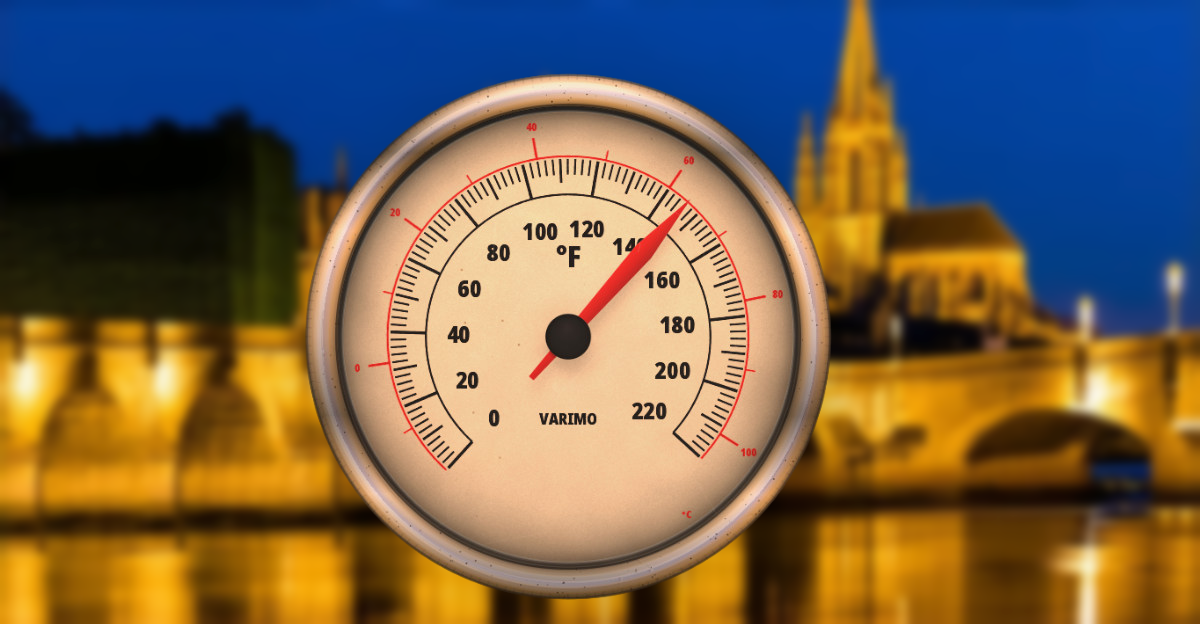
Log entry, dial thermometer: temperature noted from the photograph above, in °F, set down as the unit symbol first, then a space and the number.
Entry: °F 146
